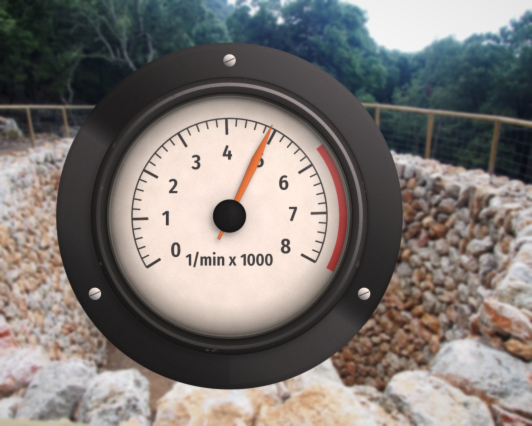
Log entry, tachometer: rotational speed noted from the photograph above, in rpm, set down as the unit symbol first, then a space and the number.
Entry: rpm 4900
